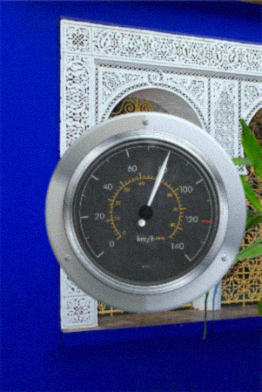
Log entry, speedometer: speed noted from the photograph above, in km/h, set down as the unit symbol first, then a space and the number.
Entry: km/h 80
